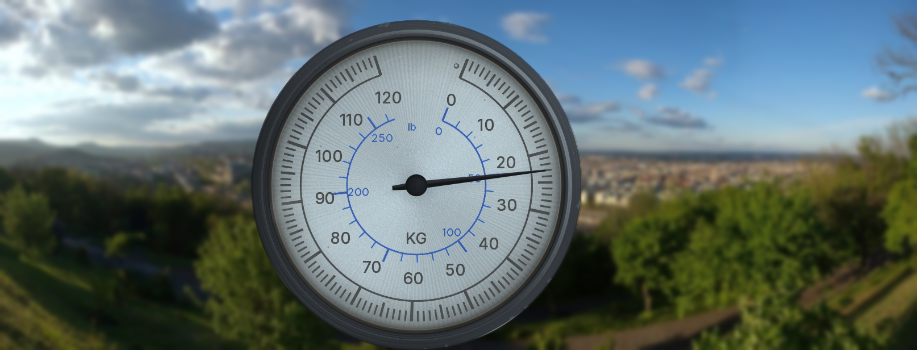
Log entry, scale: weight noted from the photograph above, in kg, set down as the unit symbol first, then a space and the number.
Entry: kg 23
